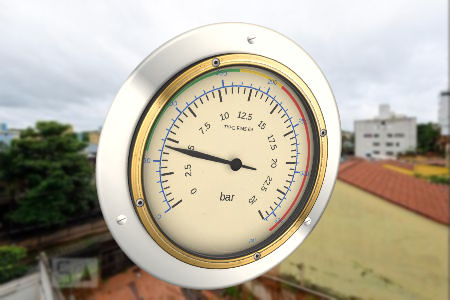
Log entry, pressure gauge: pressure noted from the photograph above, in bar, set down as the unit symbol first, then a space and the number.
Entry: bar 4.5
